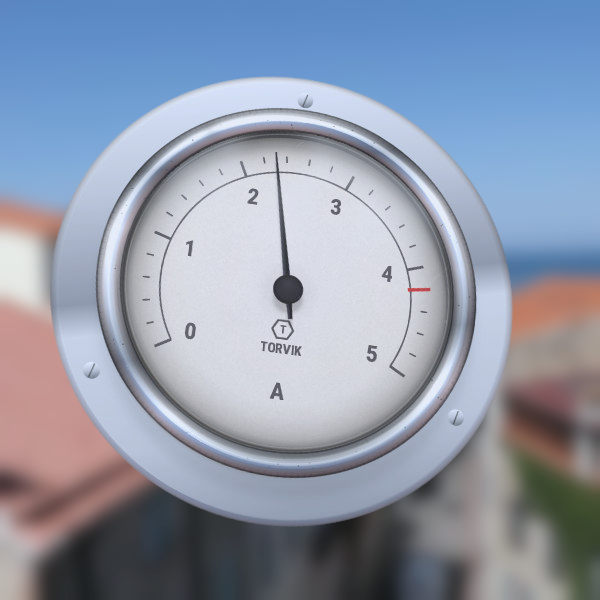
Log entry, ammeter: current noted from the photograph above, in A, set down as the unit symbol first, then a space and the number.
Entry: A 2.3
